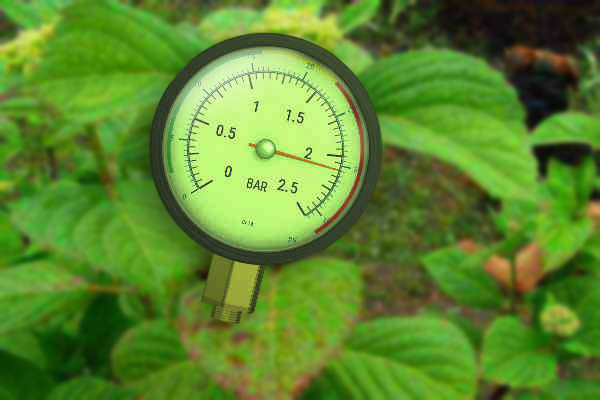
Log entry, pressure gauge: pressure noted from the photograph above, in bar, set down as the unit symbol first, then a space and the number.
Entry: bar 2.1
